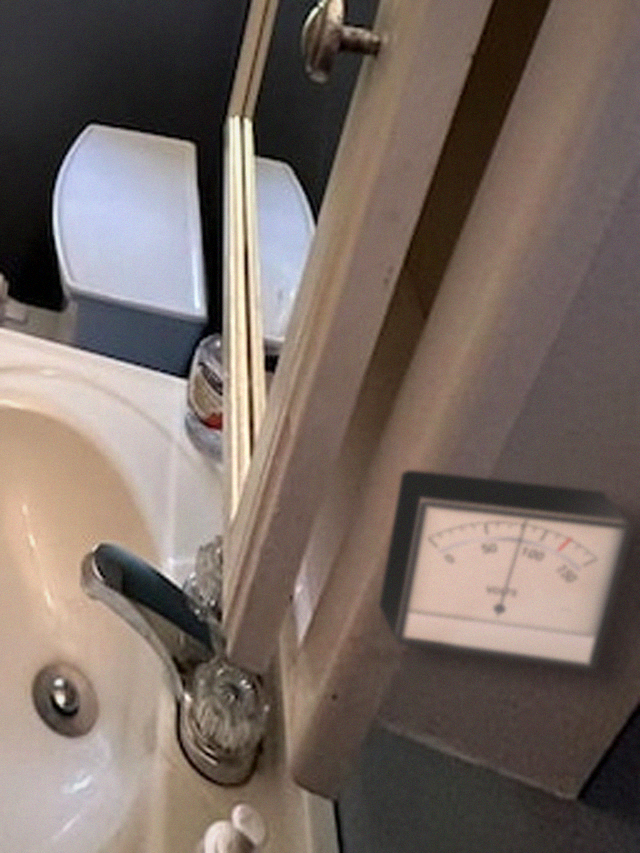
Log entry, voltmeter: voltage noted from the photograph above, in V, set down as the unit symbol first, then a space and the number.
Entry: V 80
